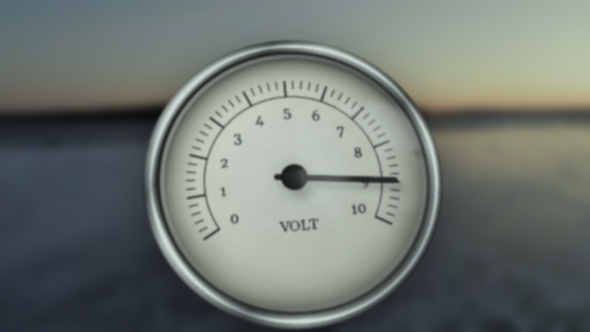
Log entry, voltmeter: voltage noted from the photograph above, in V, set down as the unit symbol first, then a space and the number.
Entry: V 9
